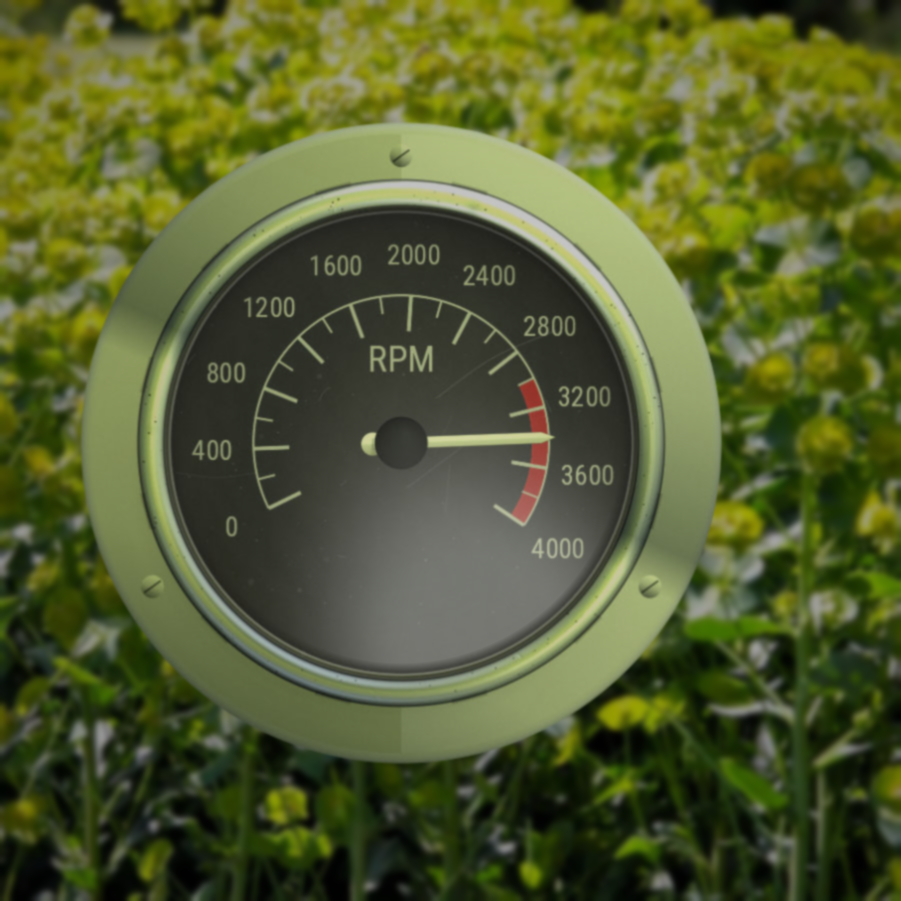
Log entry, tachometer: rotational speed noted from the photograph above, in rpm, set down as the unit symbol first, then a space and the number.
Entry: rpm 3400
